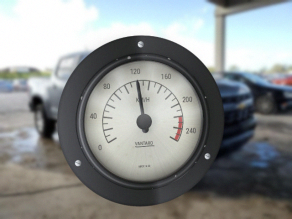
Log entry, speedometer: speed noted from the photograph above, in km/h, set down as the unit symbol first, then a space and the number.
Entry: km/h 120
